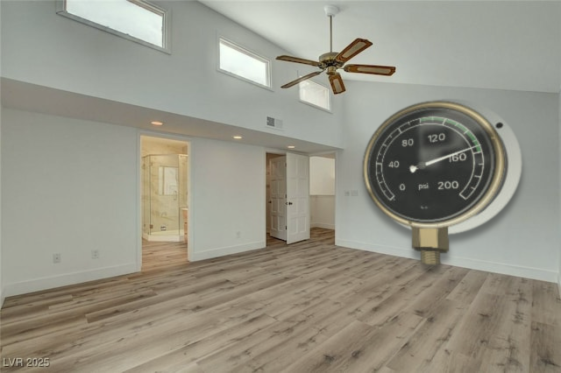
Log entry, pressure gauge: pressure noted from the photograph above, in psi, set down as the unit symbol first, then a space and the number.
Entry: psi 155
